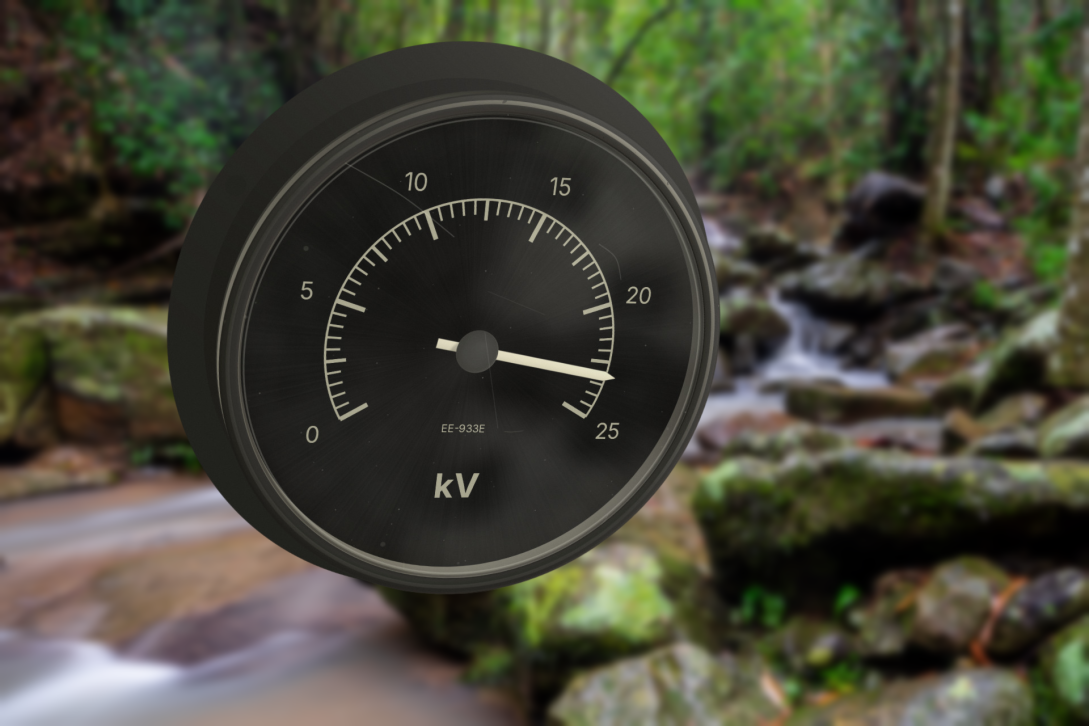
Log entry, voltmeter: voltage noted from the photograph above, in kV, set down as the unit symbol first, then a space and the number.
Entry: kV 23
